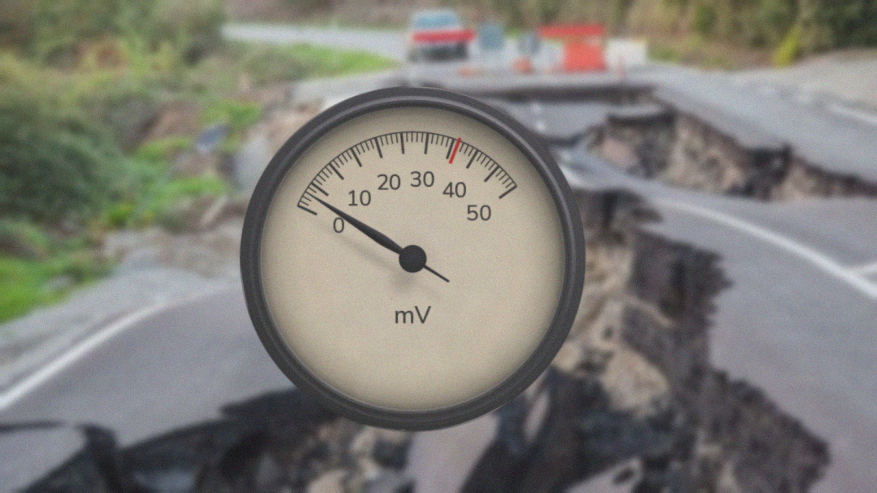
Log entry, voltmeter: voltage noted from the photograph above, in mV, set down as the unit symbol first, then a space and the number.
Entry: mV 3
